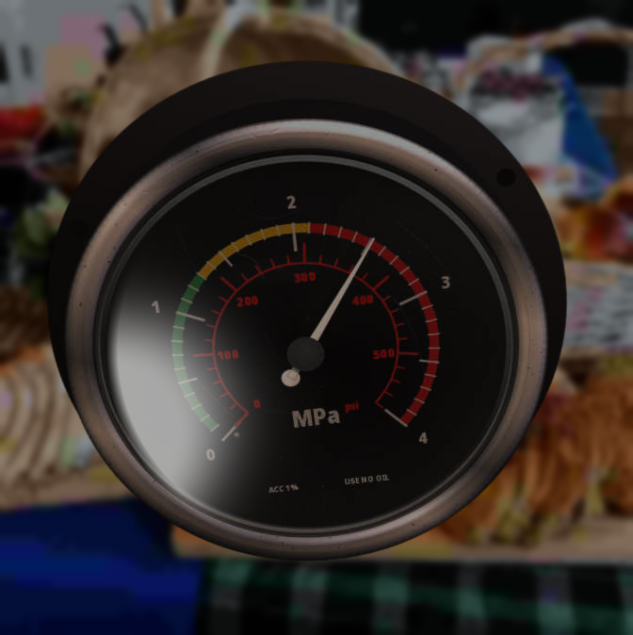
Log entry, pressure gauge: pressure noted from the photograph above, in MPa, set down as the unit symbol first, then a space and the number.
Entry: MPa 2.5
